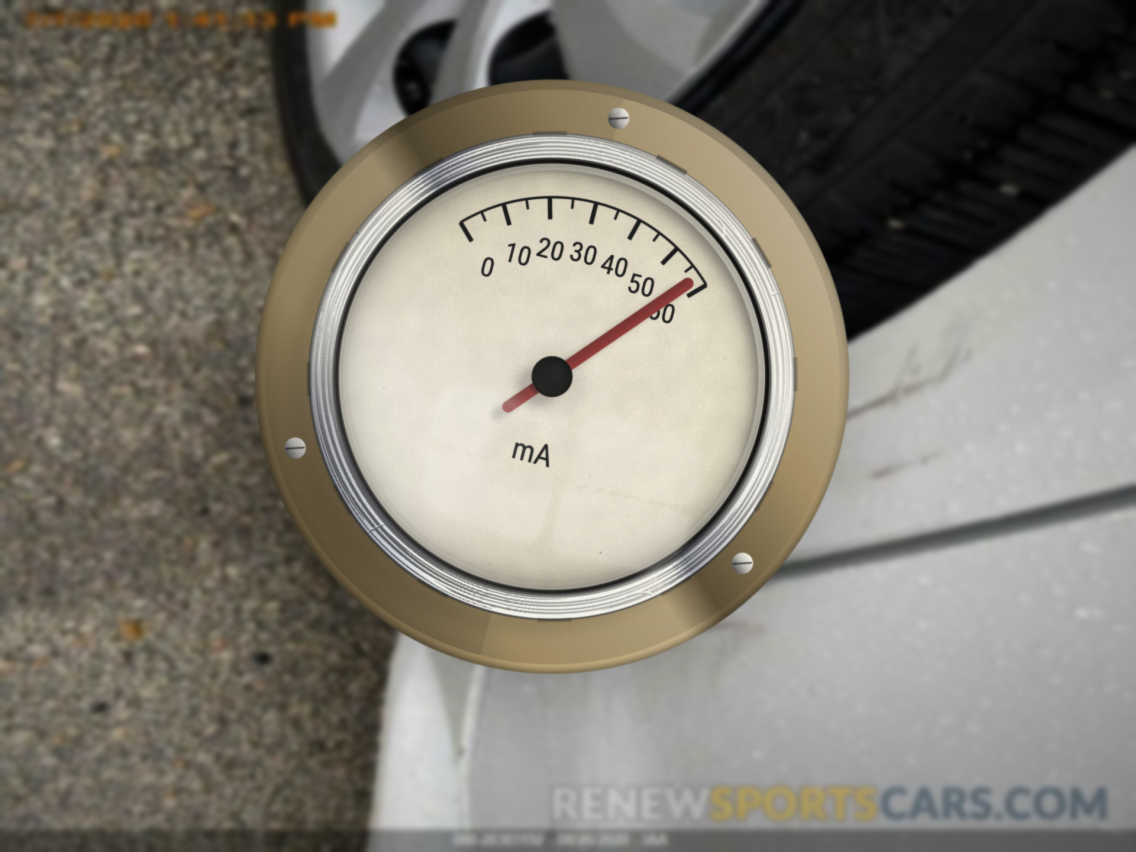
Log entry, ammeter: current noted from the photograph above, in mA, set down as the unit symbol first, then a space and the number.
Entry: mA 57.5
